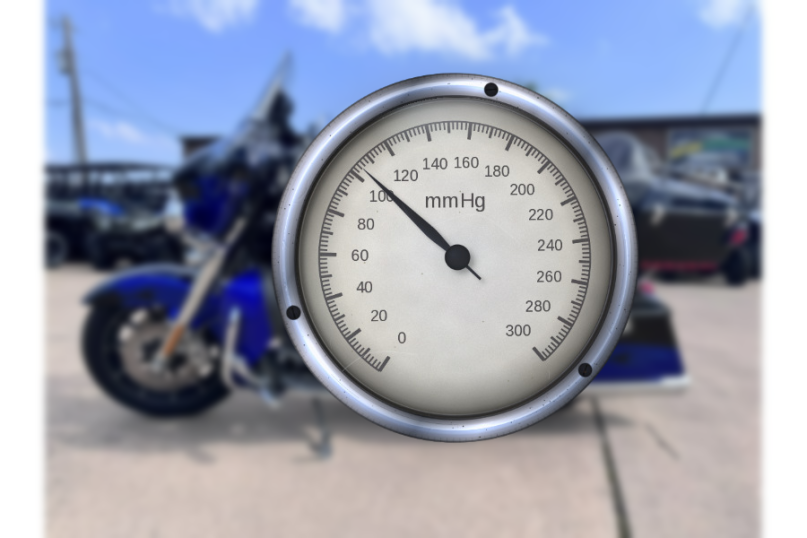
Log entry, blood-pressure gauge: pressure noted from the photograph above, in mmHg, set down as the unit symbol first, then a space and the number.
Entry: mmHg 104
